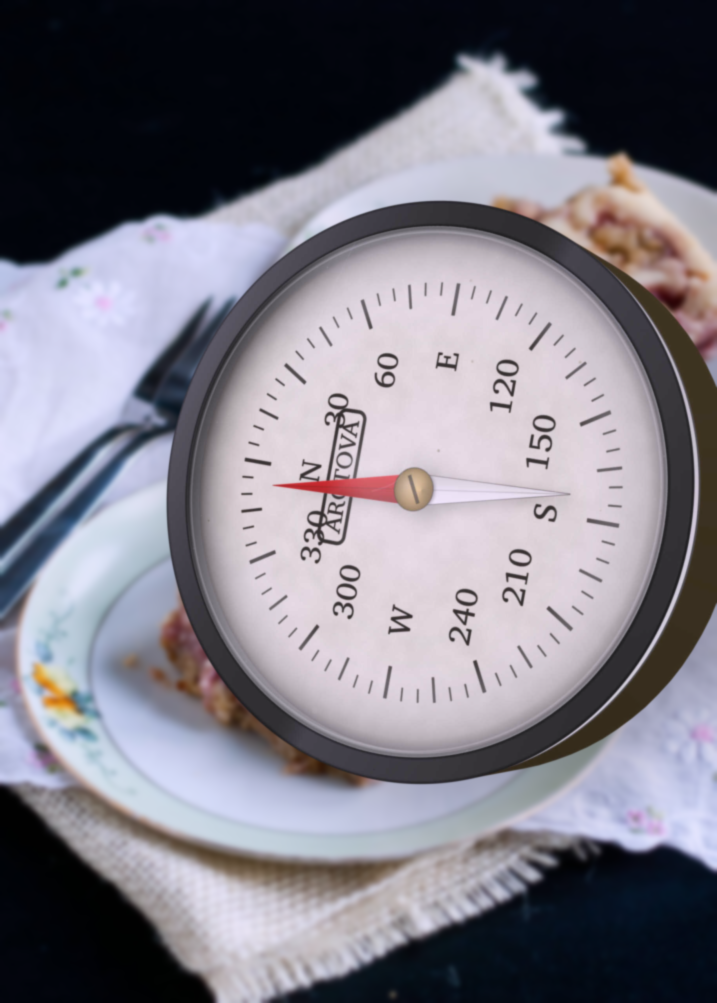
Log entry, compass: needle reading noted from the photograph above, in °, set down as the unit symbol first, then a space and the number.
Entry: ° 352.5
